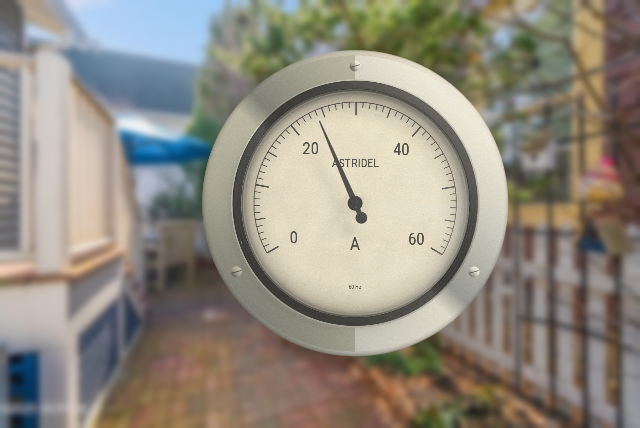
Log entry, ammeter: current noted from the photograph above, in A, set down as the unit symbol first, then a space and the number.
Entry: A 24
